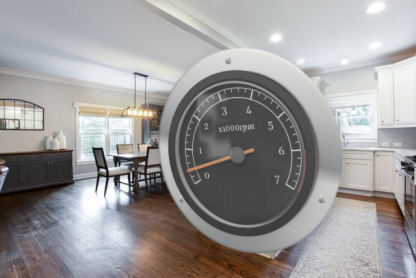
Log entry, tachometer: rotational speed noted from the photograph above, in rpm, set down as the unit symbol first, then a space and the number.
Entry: rpm 400
